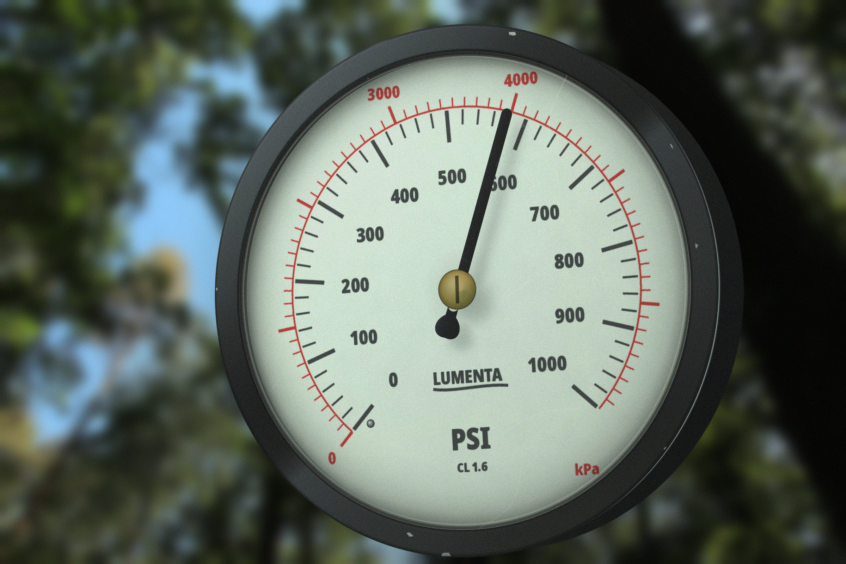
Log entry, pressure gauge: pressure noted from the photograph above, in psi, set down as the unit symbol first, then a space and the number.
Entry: psi 580
